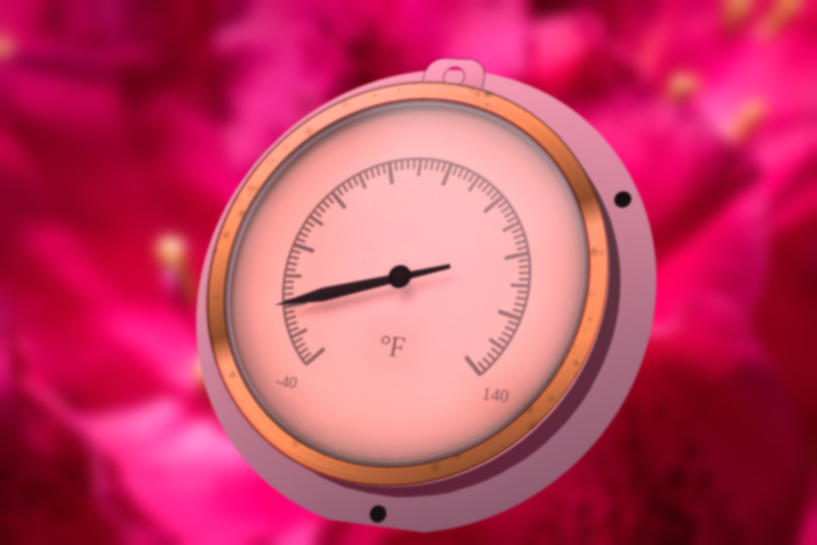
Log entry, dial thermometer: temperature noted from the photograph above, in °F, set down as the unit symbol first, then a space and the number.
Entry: °F -20
